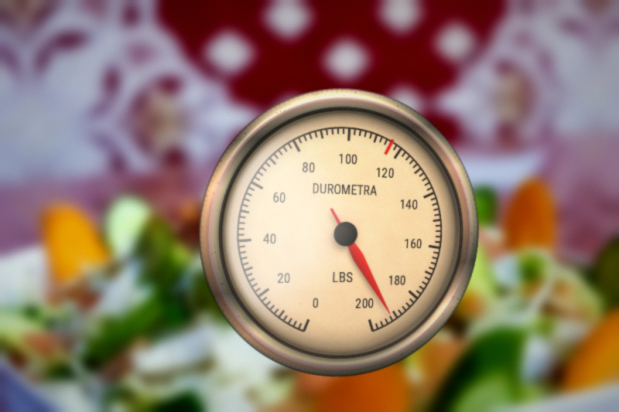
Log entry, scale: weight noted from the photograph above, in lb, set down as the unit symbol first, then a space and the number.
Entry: lb 192
